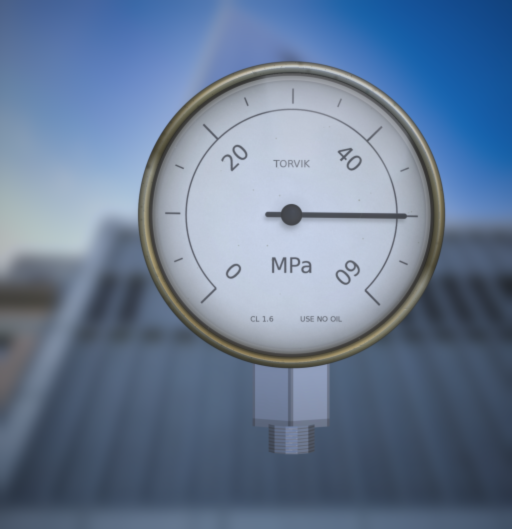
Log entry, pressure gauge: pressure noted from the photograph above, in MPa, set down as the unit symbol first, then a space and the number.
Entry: MPa 50
